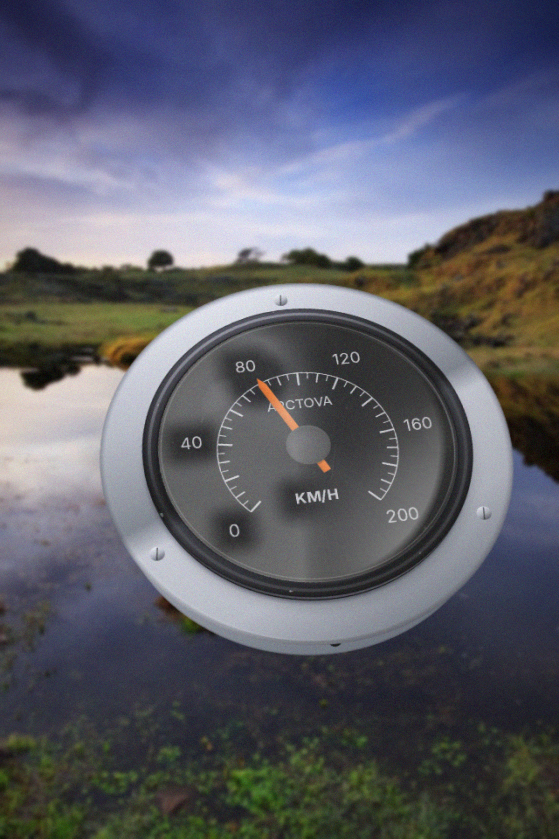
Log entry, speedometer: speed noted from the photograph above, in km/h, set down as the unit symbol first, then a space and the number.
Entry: km/h 80
